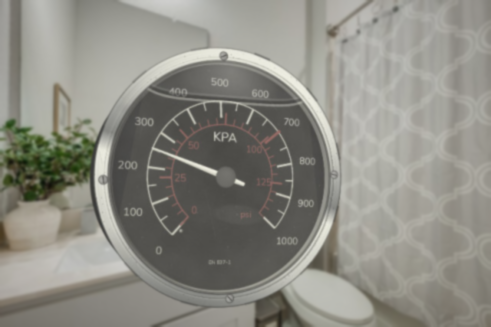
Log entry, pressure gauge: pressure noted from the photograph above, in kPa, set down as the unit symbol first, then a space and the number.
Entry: kPa 250
